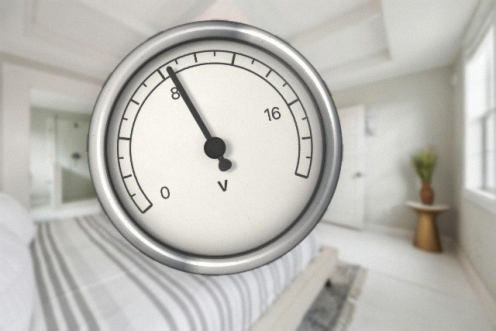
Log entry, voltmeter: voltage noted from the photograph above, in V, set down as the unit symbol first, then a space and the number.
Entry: V 8.5
